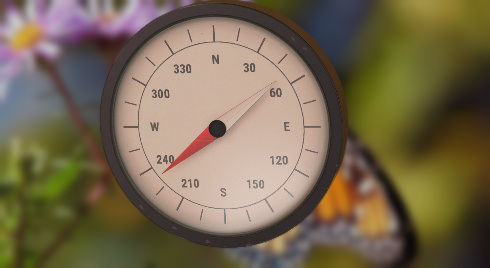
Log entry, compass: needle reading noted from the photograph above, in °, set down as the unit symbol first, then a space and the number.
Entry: ° 232.5
